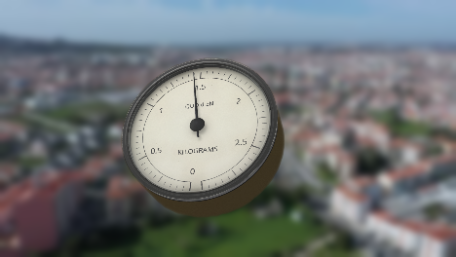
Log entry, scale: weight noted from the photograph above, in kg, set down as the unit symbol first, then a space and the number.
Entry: kg 1.45
